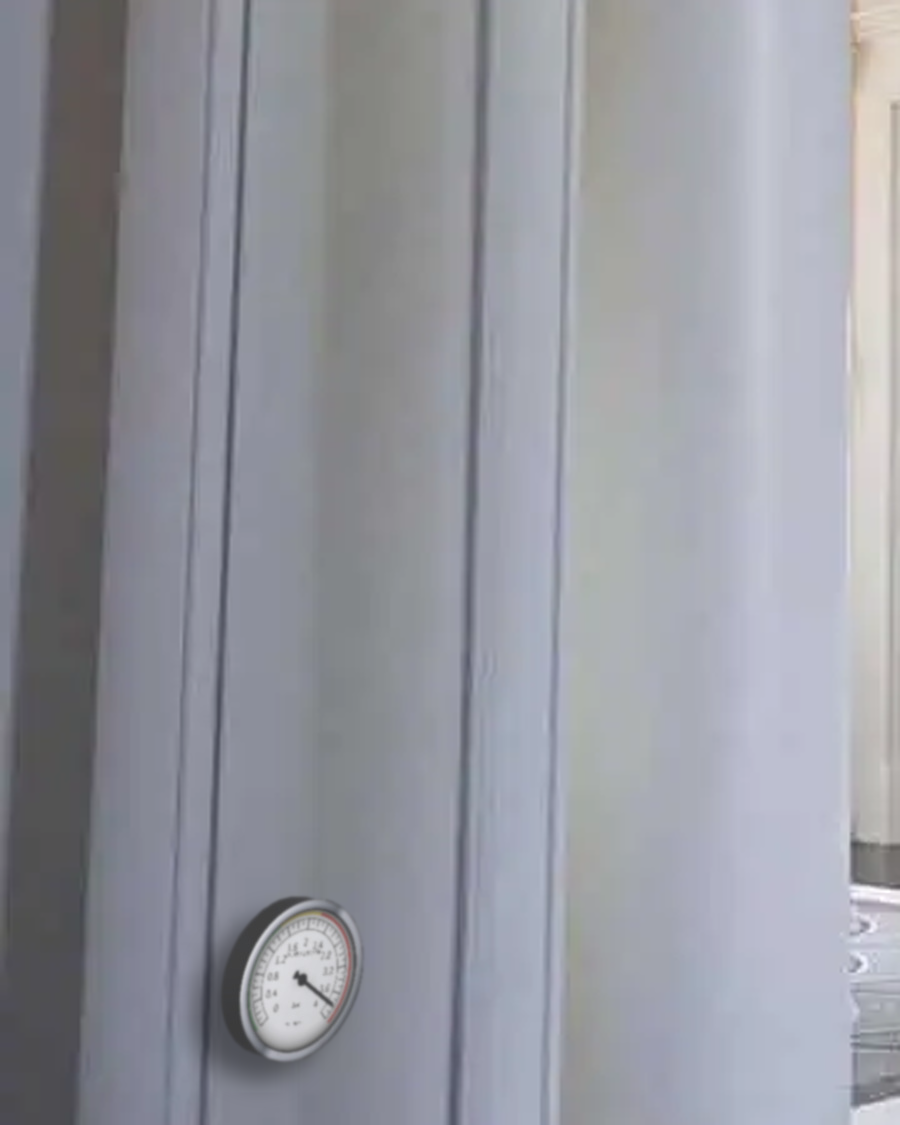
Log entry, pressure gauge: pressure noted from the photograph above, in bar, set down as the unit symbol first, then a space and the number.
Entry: bar 3.8
